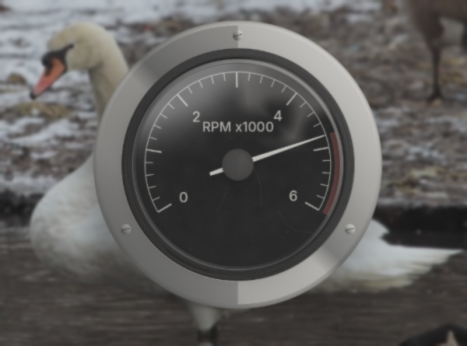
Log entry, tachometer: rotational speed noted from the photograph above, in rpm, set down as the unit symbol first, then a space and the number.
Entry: rpm 4800
